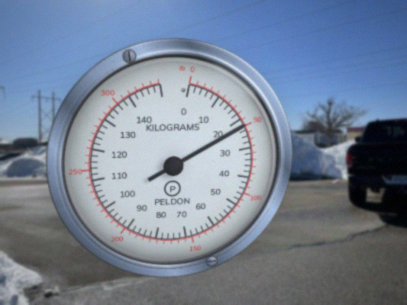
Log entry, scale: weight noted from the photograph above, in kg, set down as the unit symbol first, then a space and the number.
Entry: kg 22
